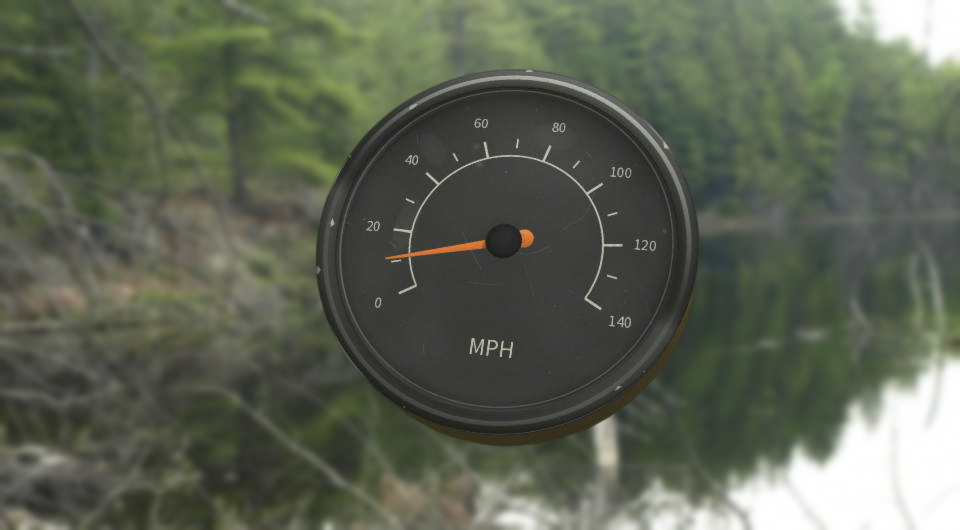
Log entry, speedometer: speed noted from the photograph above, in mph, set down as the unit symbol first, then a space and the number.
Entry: mph 10
